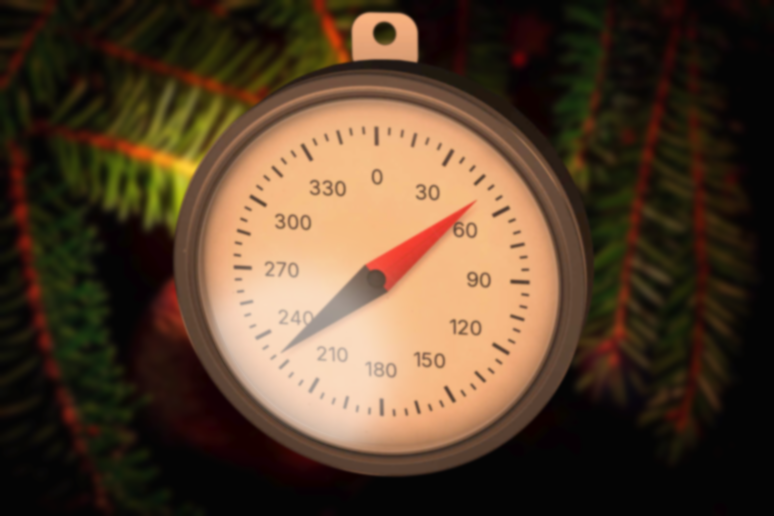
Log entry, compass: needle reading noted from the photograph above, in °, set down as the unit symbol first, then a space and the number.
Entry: ° 50
